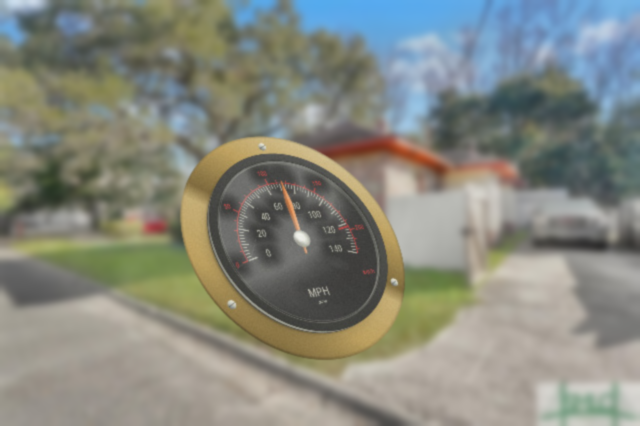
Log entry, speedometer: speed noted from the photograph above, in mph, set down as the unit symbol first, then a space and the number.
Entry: mph 70
